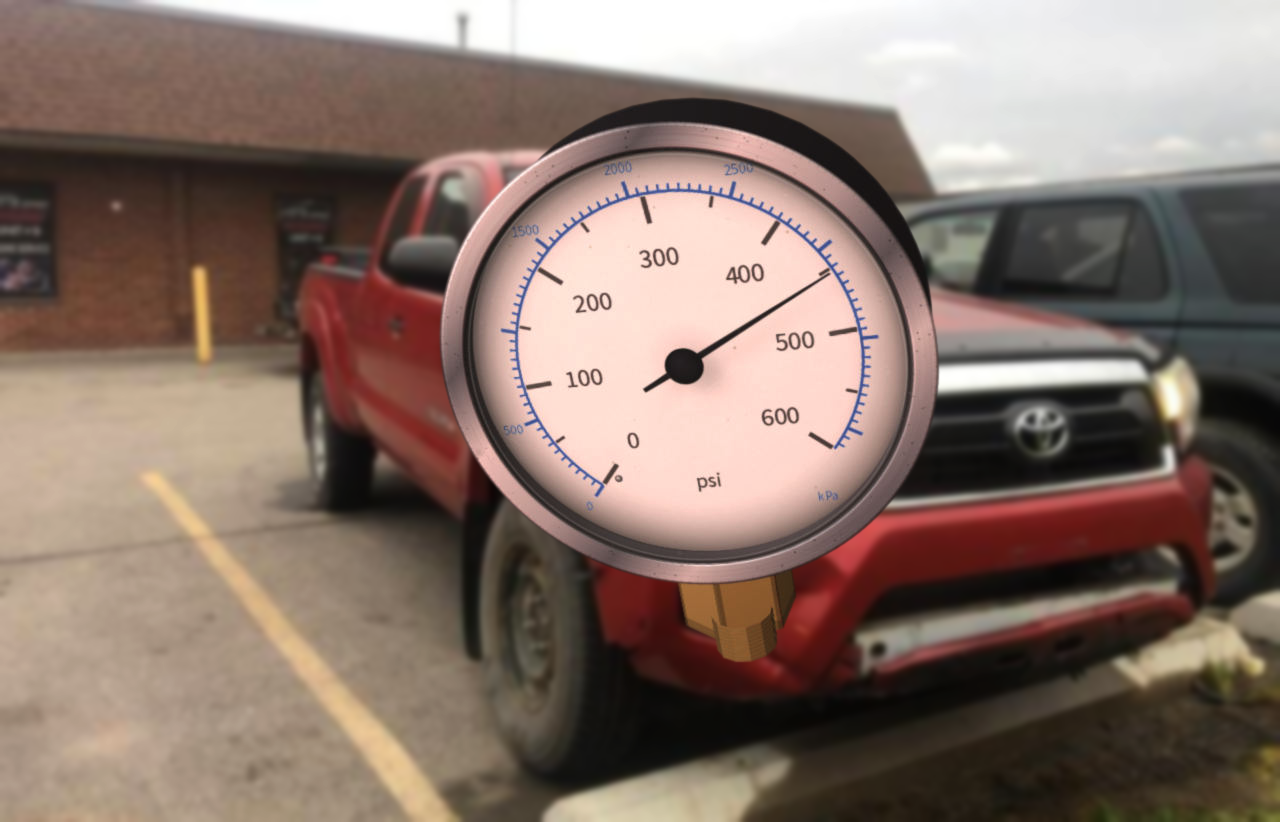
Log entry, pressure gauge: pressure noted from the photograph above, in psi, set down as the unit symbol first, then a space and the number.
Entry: psi 450
